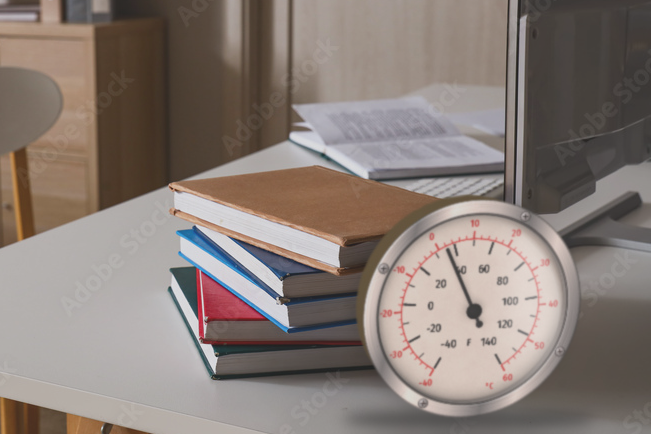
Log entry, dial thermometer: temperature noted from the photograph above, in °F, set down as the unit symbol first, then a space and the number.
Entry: °F 35
